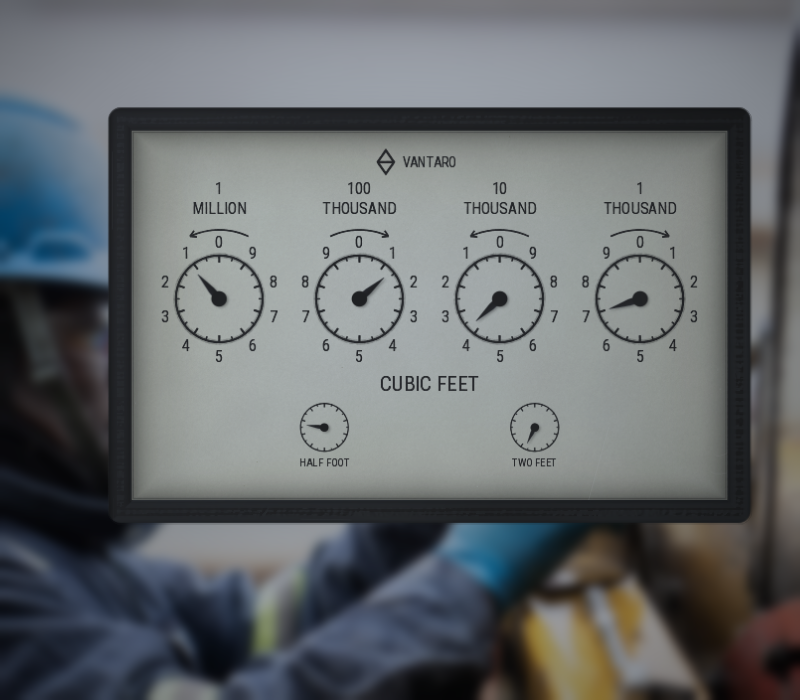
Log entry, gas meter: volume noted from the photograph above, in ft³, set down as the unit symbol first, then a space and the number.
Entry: ft³ 113700
